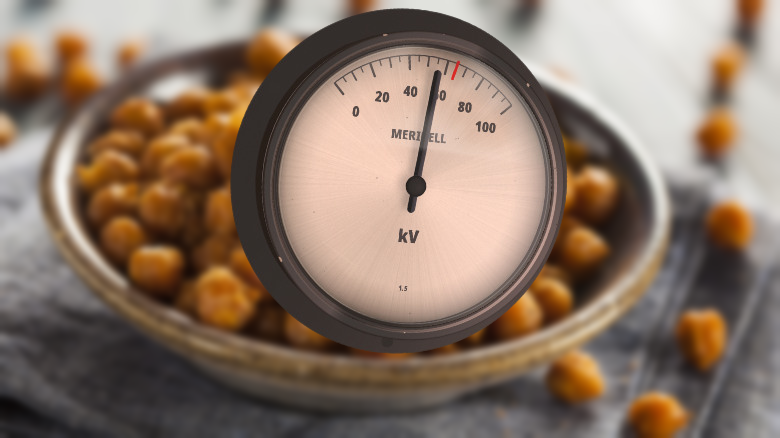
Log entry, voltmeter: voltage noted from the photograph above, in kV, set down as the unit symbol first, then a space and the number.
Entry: kV 55
